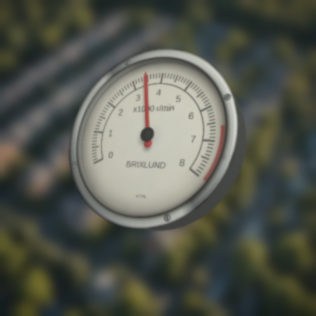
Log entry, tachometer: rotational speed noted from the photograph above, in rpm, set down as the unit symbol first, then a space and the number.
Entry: rpm 3500
